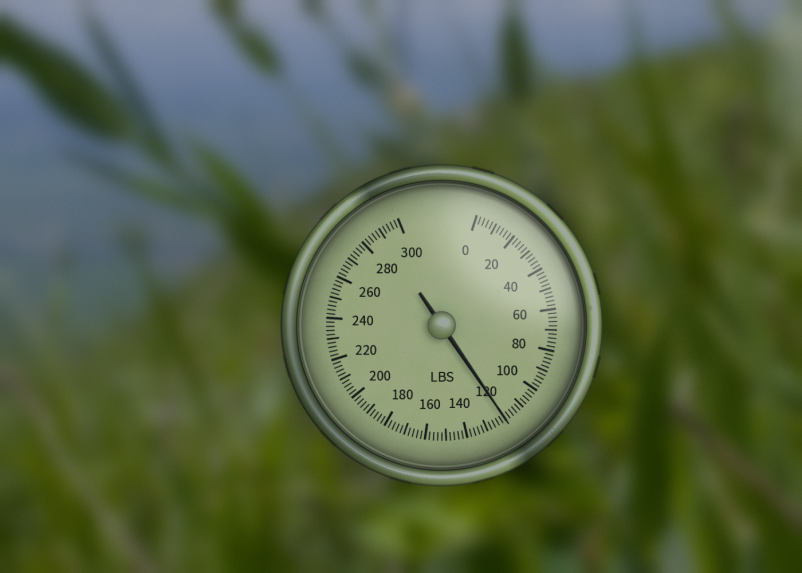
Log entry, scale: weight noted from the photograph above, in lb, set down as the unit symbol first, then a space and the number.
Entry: lb 120
